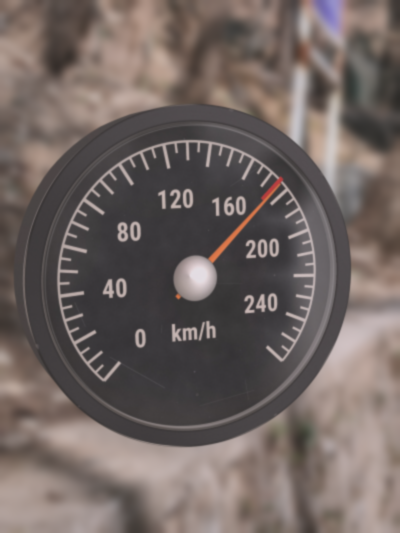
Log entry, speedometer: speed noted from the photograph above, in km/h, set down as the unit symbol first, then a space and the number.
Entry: km/h 175
